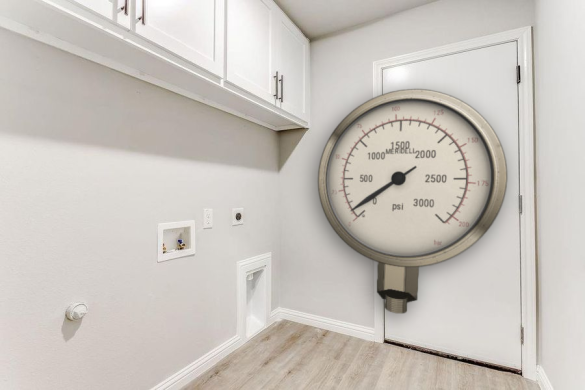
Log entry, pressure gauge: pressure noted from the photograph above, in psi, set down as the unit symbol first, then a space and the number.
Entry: psi 100
